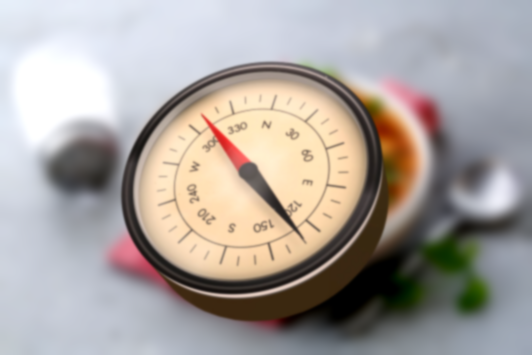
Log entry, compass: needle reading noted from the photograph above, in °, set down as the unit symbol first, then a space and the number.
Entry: ° 310
